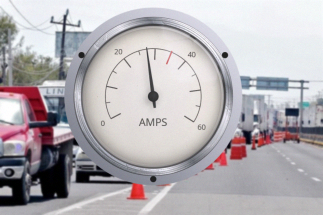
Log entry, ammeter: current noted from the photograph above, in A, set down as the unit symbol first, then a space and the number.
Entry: A 27.5
